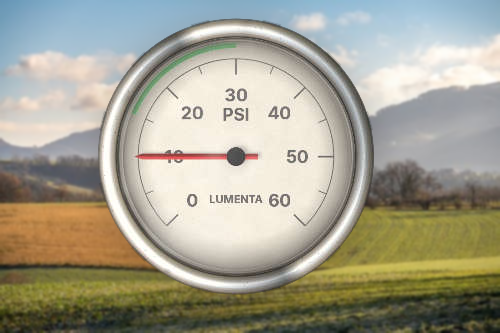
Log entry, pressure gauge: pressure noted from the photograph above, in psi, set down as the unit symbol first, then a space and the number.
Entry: psi 10
